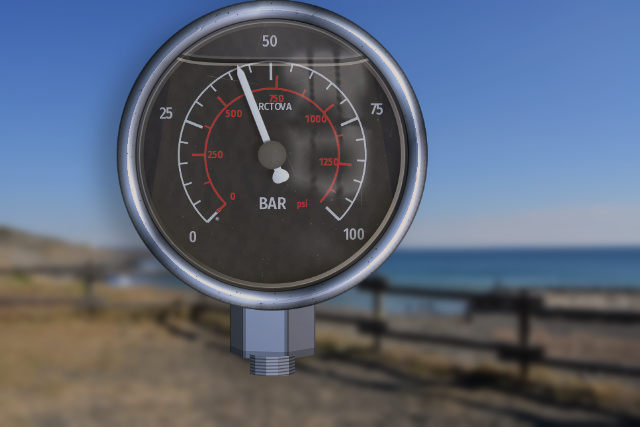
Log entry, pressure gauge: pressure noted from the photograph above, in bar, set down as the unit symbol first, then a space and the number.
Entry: bar 42.5
